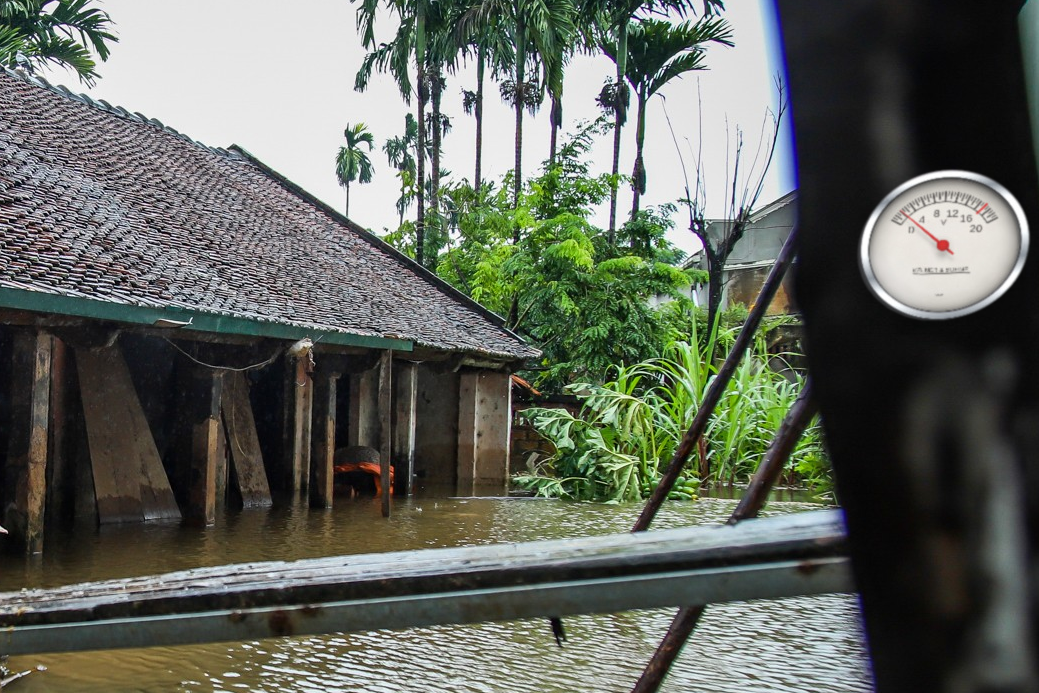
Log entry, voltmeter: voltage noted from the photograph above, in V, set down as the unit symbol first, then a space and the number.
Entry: V 2
